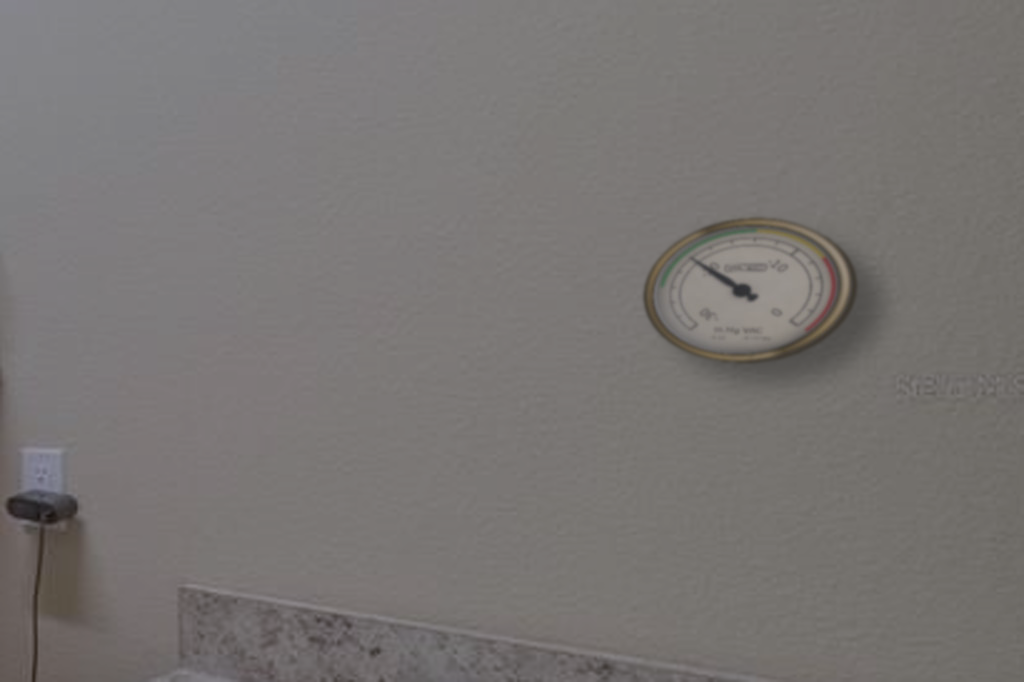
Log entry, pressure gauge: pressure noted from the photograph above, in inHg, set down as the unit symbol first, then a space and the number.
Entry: inHg -20
